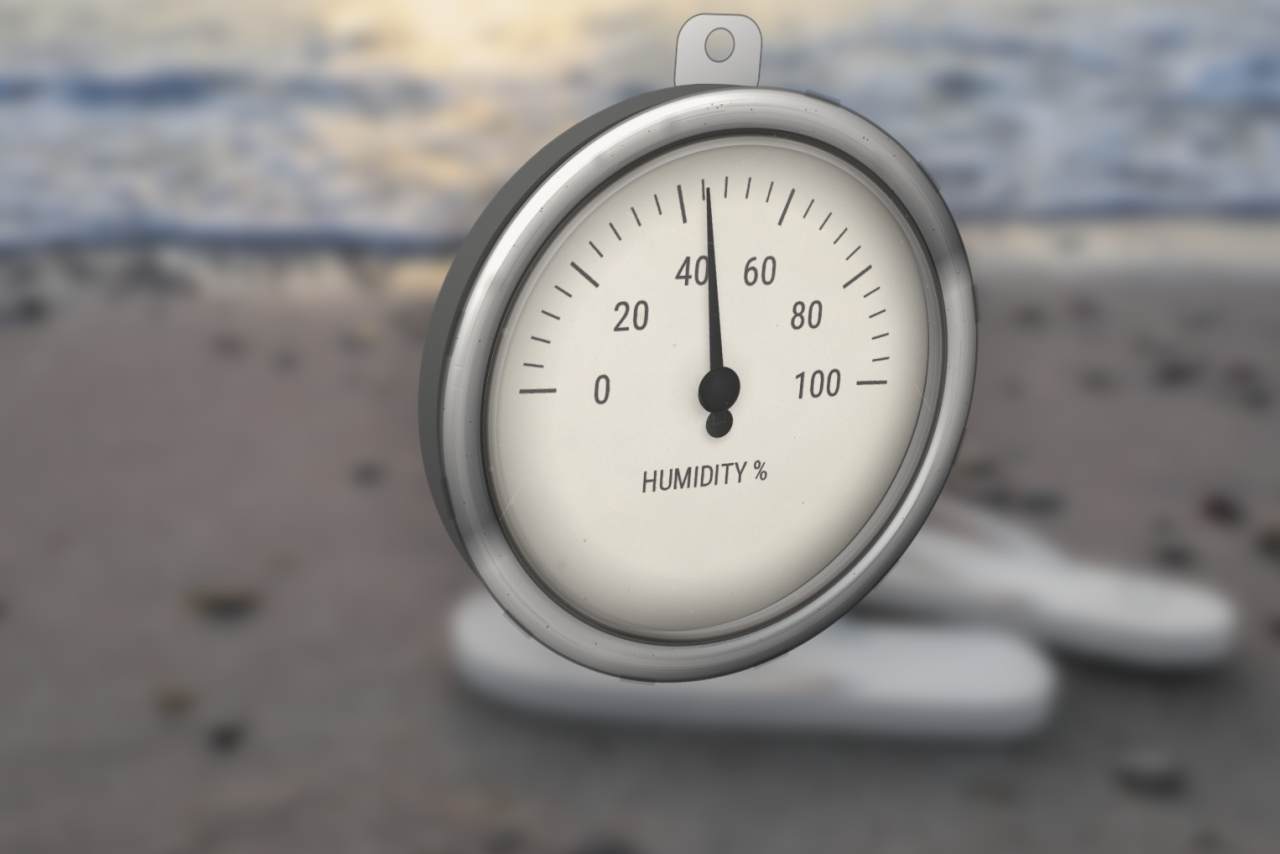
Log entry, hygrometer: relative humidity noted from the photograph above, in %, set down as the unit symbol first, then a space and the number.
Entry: % 44
